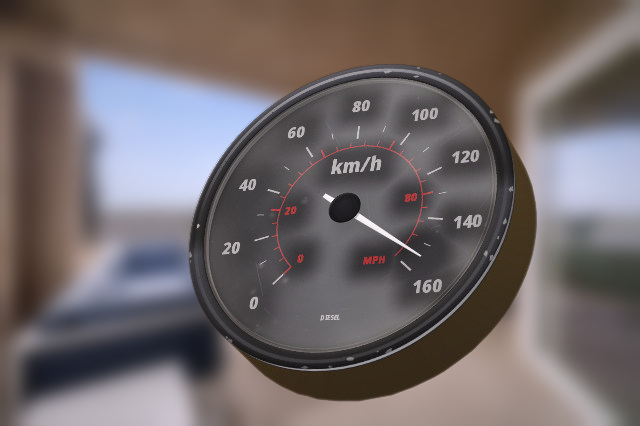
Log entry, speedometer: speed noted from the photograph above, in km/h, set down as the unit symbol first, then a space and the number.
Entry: km/h 155
